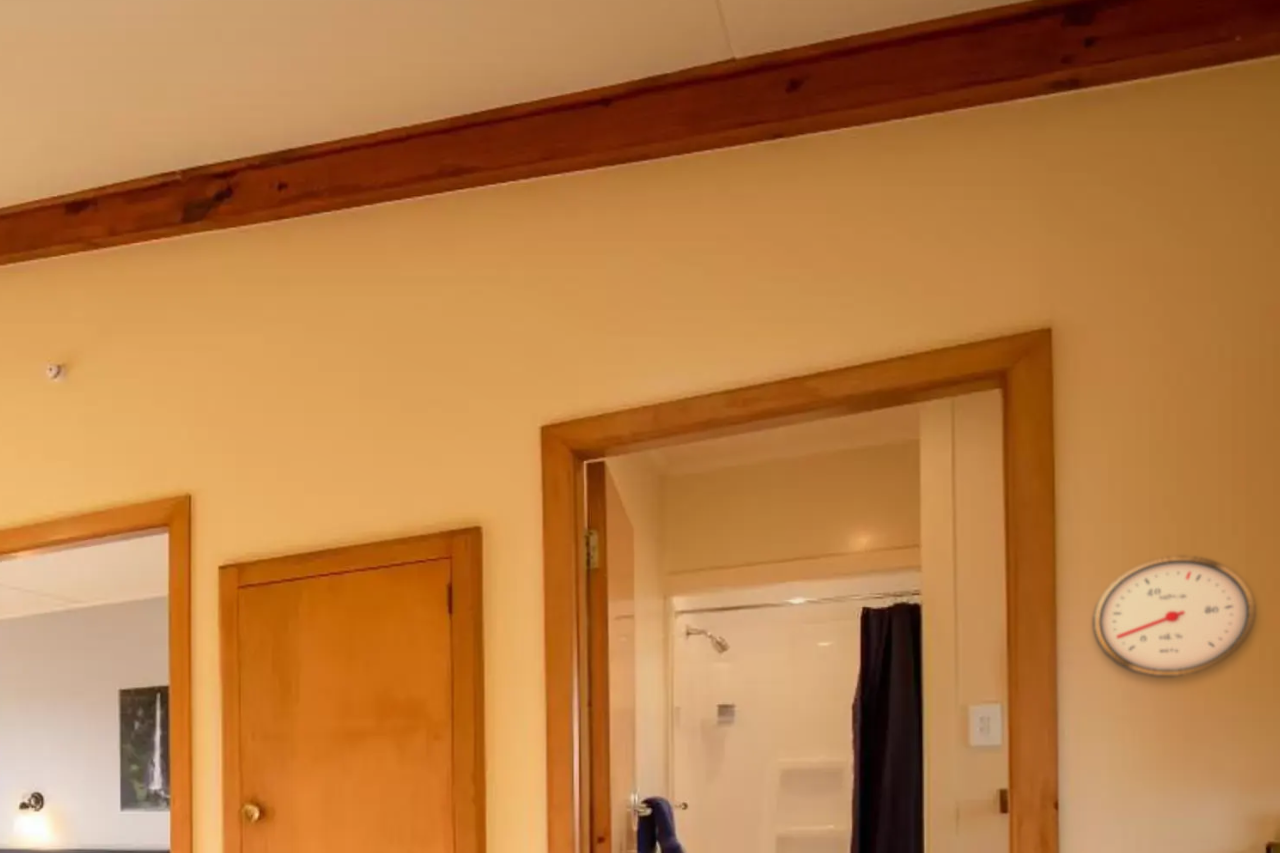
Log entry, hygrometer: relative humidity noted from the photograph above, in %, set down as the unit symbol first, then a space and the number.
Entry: % 8
